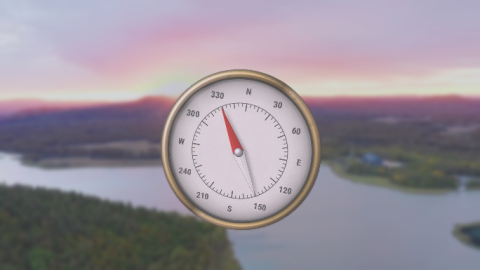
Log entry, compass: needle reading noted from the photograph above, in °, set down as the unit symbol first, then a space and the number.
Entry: ° 330
